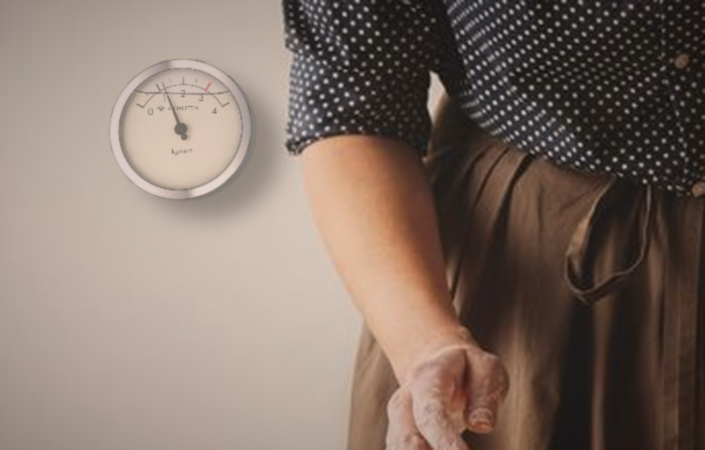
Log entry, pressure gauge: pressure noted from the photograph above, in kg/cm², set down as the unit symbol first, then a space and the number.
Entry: kg/cm² 1.25
